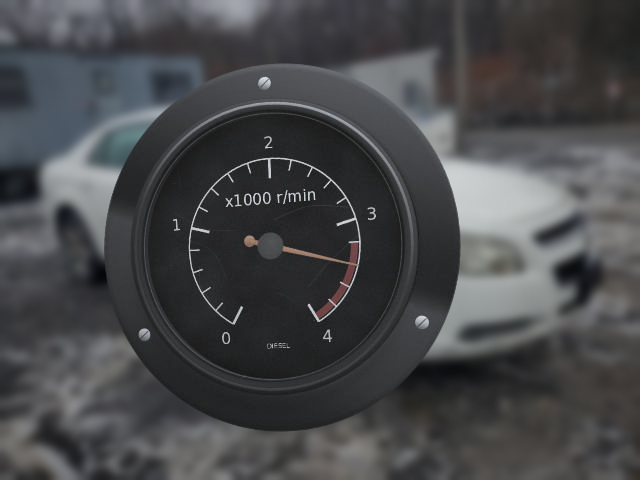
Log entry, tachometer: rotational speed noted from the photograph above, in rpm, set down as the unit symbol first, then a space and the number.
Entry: rpm 3400
